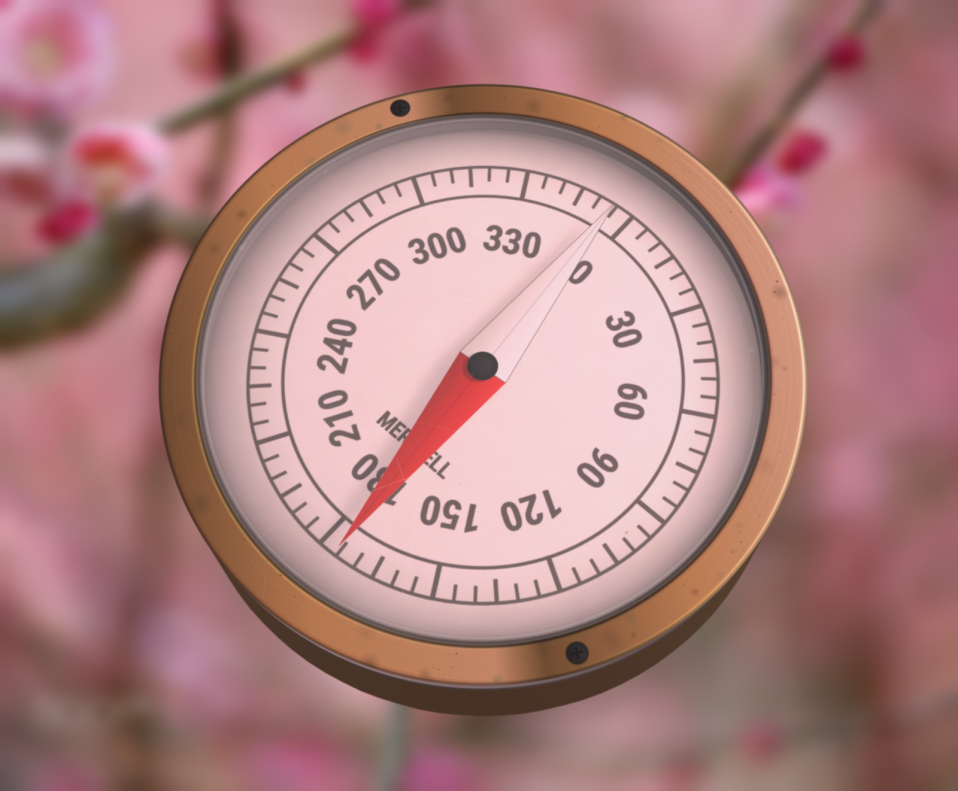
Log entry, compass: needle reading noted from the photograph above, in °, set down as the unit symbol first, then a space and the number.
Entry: ° 175
